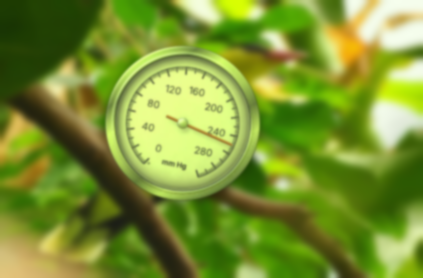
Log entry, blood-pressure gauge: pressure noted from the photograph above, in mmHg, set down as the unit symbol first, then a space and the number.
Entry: mmHg 250
